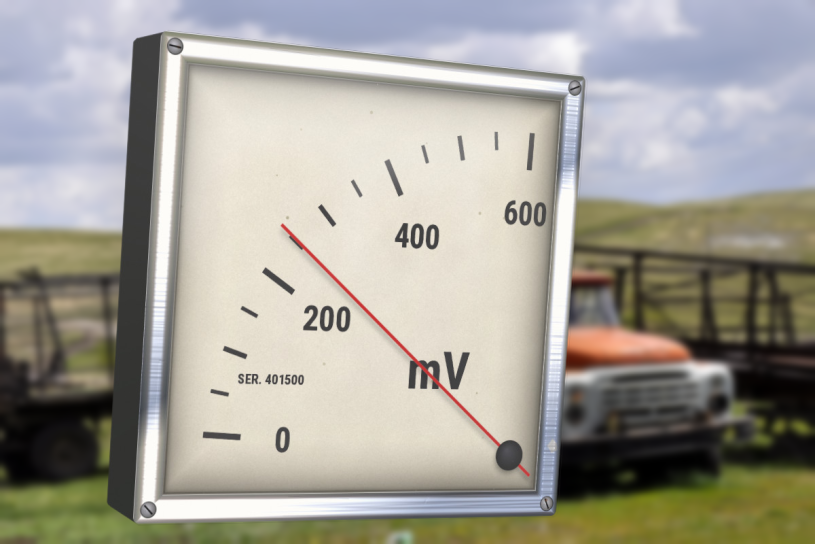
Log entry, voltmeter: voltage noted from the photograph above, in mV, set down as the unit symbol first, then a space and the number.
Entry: mV 250
